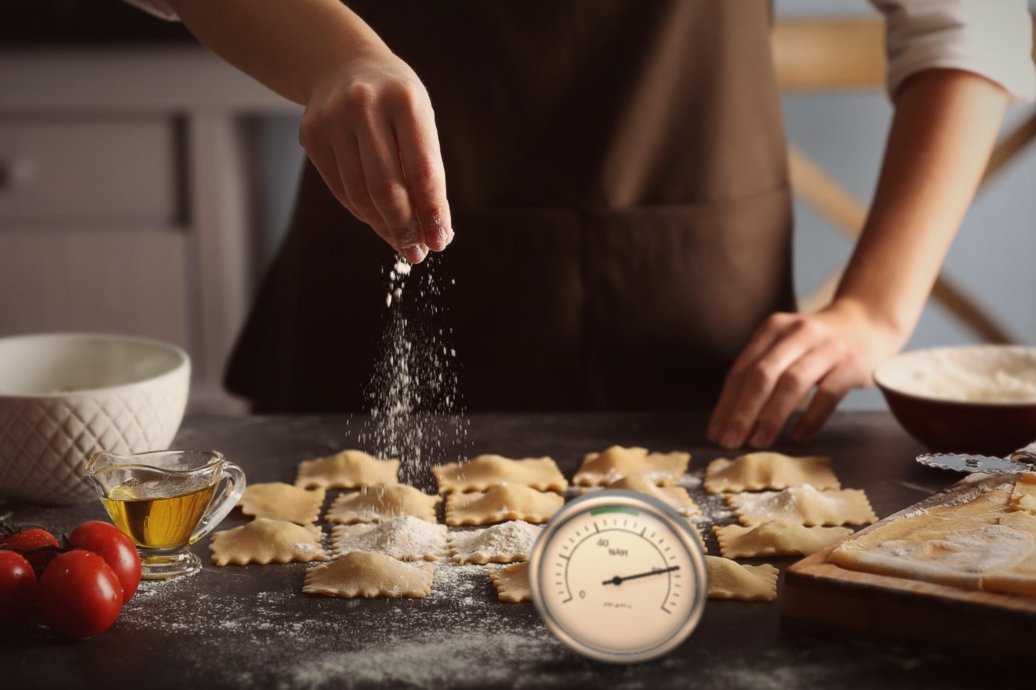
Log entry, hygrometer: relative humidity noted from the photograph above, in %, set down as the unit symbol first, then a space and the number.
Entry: % 80
